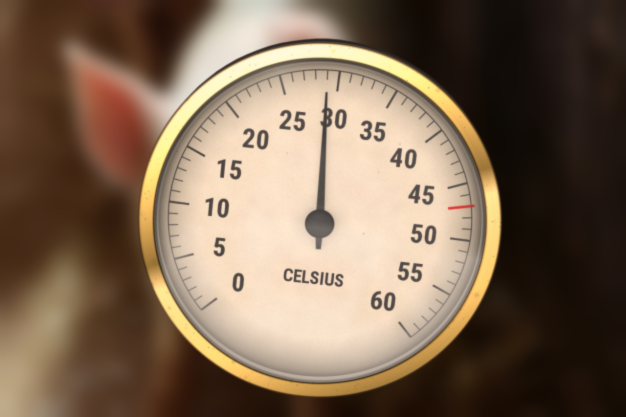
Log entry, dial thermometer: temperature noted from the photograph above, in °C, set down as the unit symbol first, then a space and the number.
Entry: °C 29
